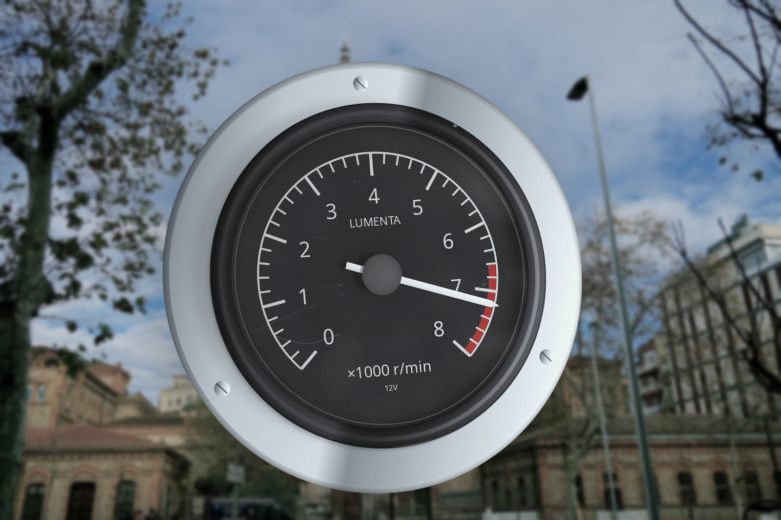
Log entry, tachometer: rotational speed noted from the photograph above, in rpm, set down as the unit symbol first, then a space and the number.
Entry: rpm 7200
